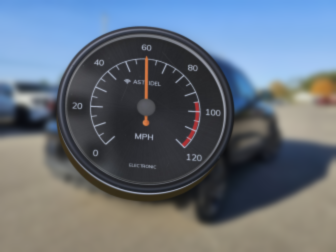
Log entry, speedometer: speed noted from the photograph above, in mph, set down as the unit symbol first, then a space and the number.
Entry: mph 60
